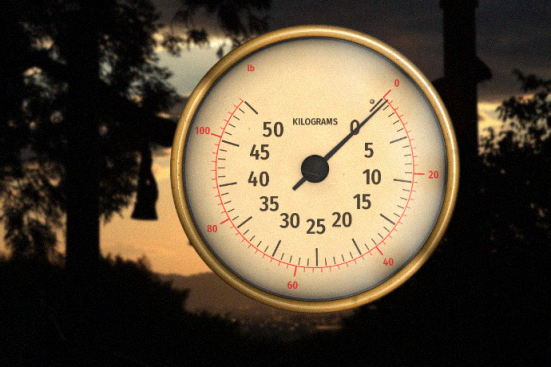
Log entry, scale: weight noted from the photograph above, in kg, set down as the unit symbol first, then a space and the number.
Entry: kg 0.5
